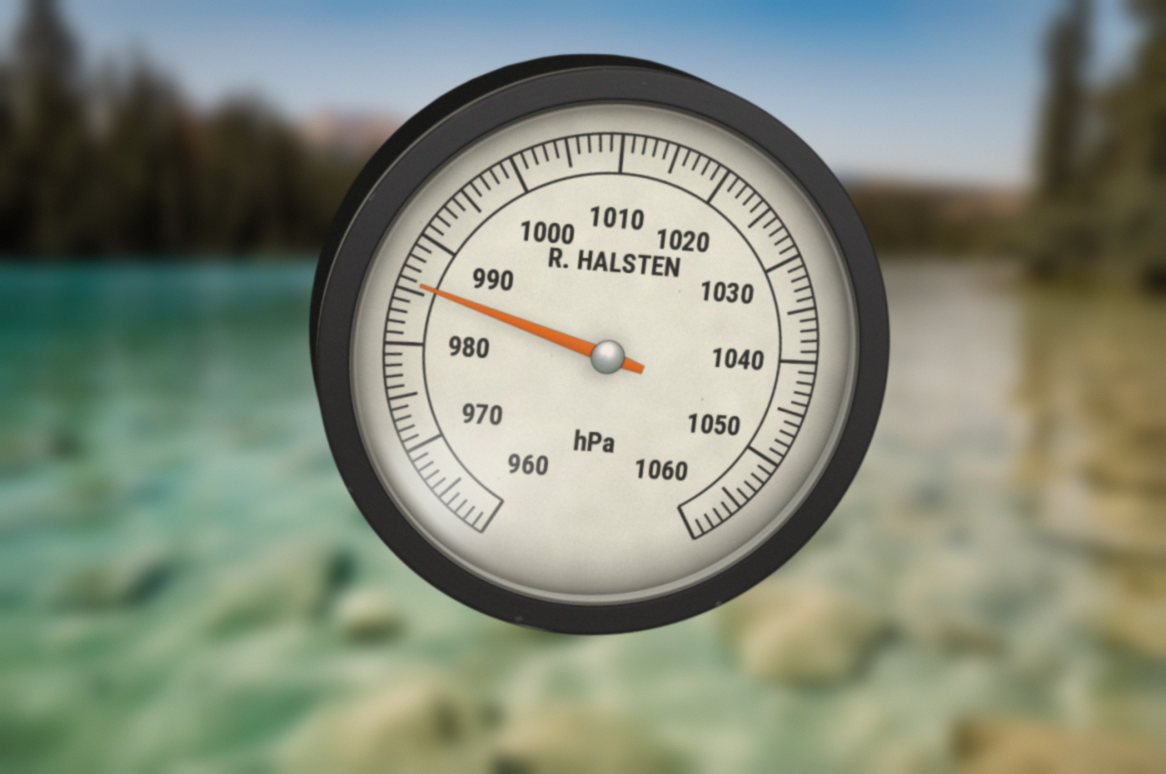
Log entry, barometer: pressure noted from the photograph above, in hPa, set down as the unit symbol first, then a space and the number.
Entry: hPa 986
